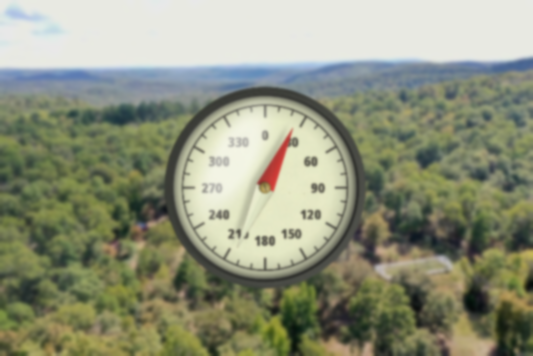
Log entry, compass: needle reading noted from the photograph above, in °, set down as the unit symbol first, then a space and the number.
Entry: ° 25
